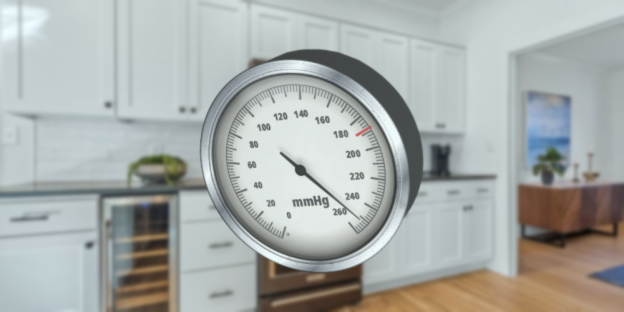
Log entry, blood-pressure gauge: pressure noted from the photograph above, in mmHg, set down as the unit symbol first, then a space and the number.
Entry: mmHg 250
